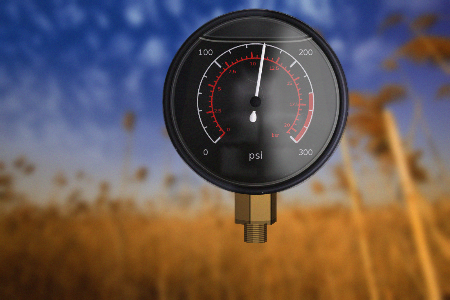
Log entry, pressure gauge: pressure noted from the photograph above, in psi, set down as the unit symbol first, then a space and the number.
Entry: psi 160
